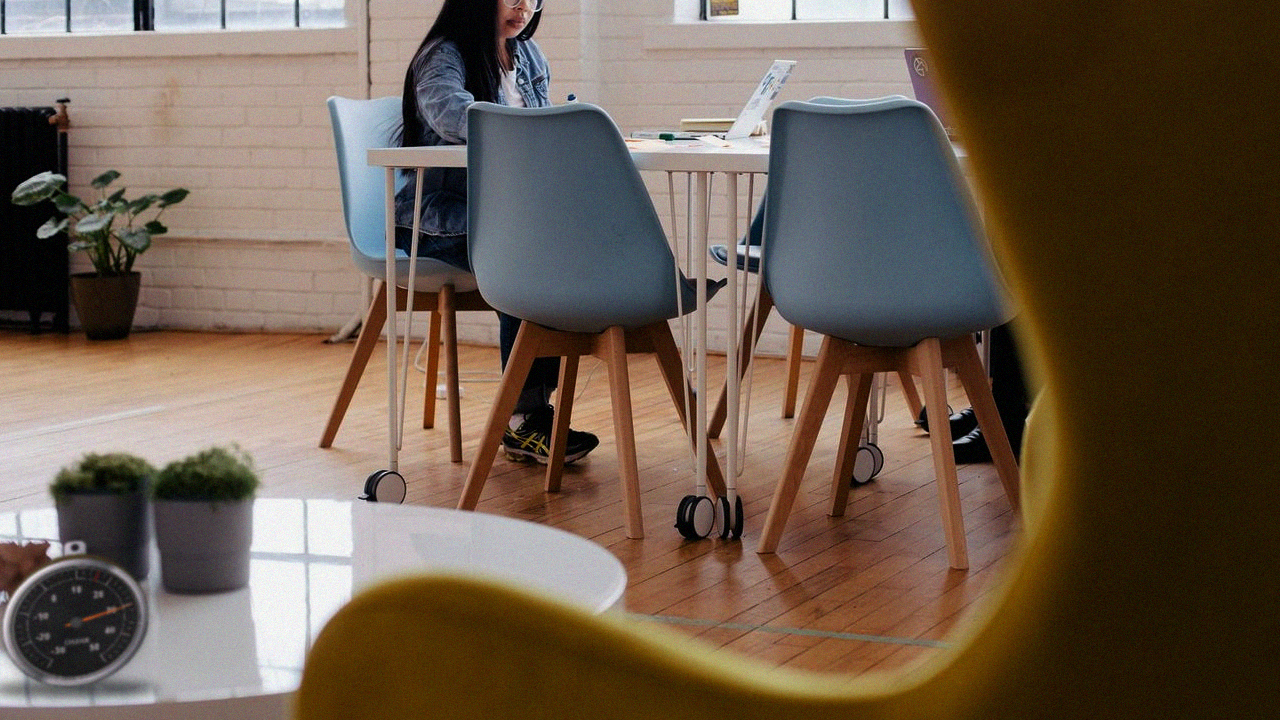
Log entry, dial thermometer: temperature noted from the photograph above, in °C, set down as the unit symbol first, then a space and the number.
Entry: °C 30
